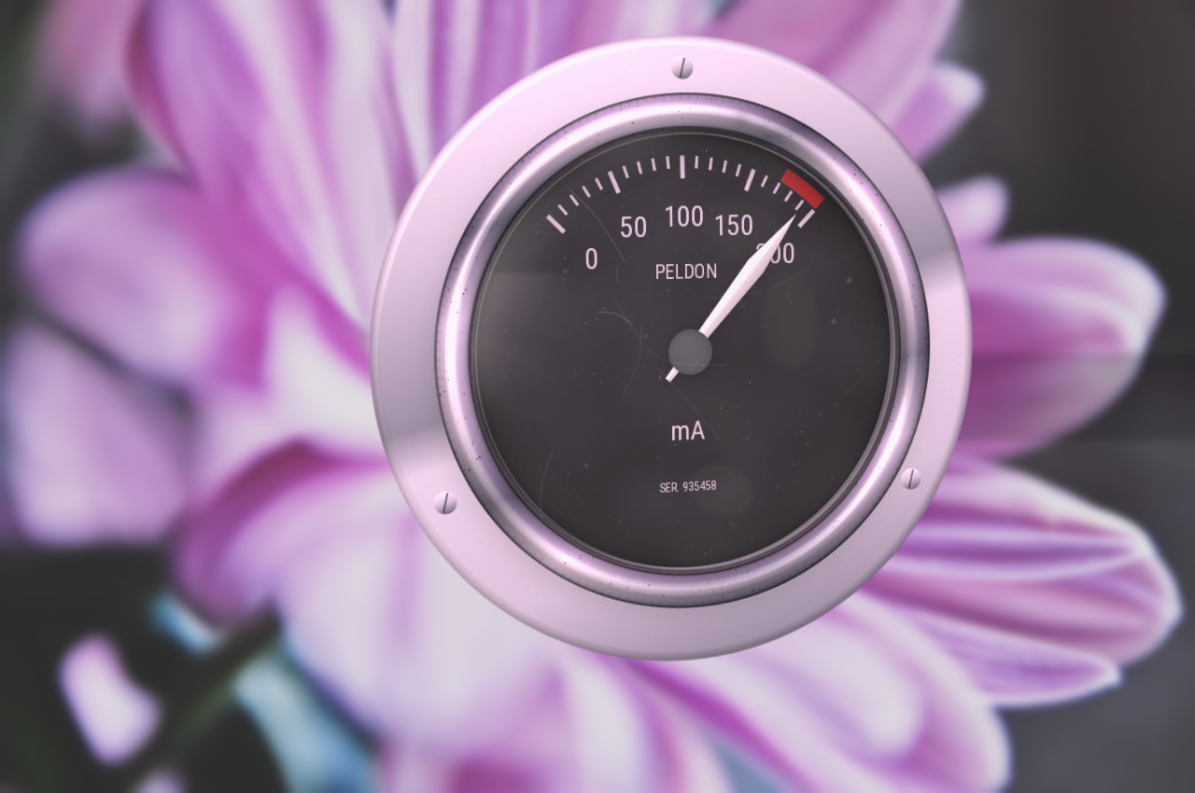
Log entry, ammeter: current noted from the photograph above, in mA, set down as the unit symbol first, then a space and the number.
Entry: mA 190
